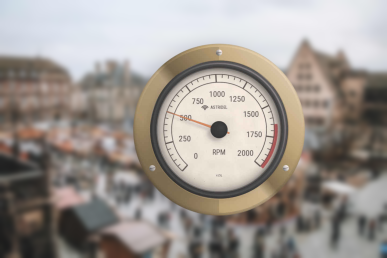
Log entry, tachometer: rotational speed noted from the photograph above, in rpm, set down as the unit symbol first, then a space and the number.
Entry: rpm 500
